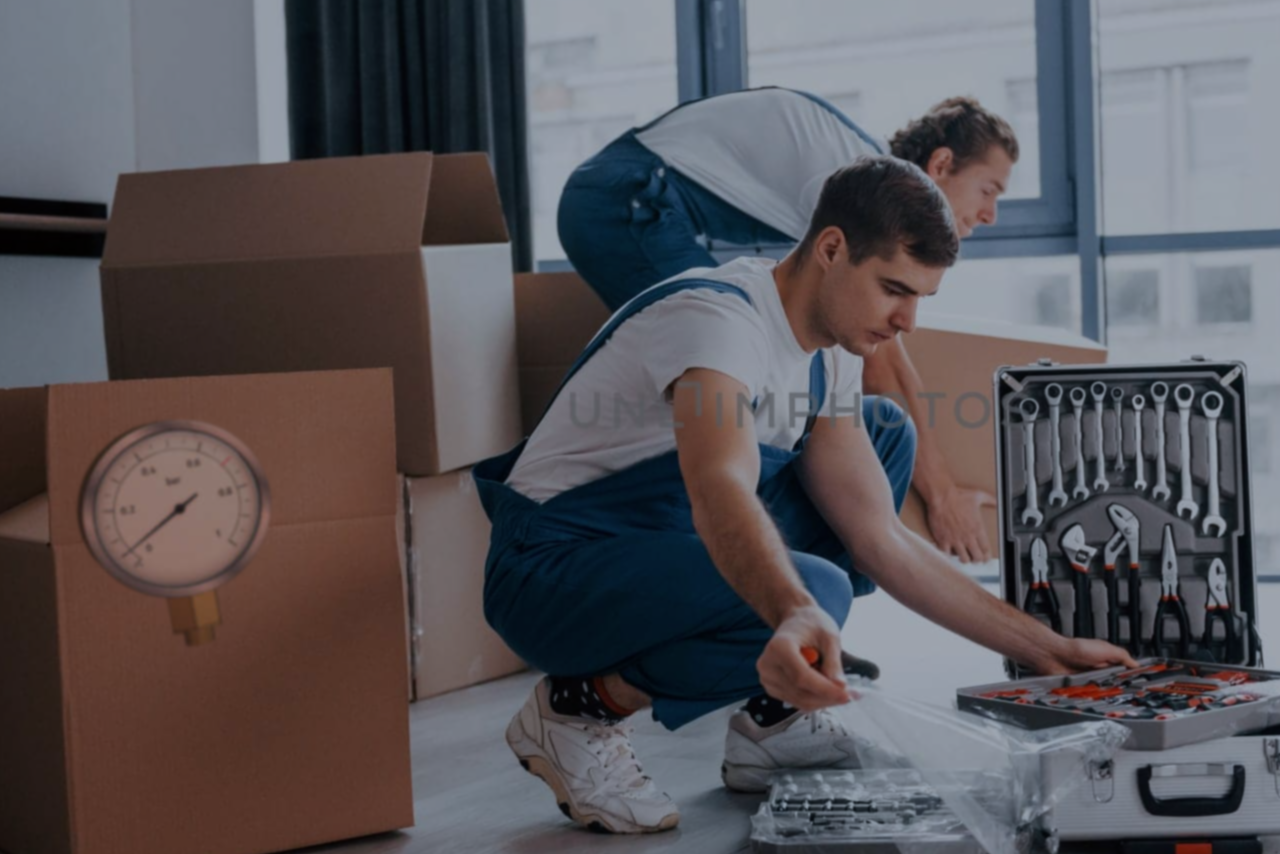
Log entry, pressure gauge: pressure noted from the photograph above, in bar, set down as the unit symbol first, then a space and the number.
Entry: bar 0.05
